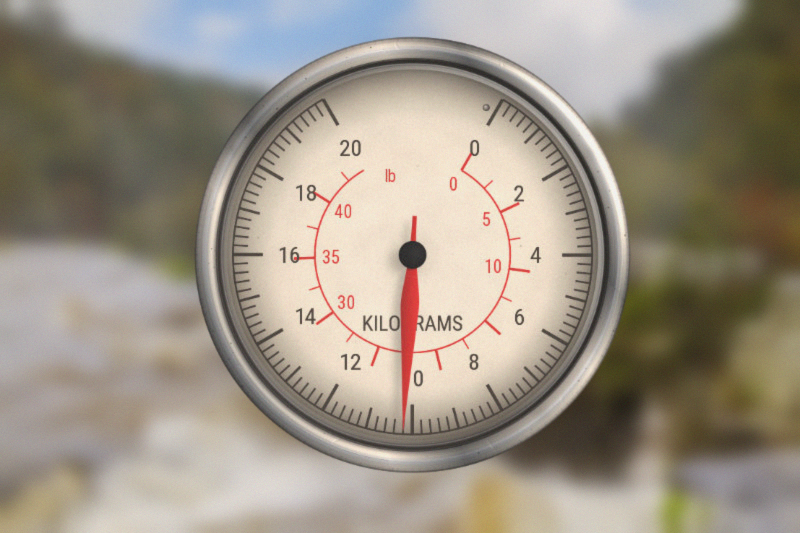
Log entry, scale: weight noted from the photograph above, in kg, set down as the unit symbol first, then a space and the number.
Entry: kg 10.2
